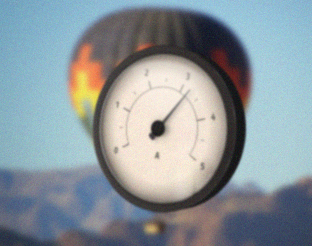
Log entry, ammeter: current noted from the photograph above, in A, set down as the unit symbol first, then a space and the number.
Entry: A 3.25
